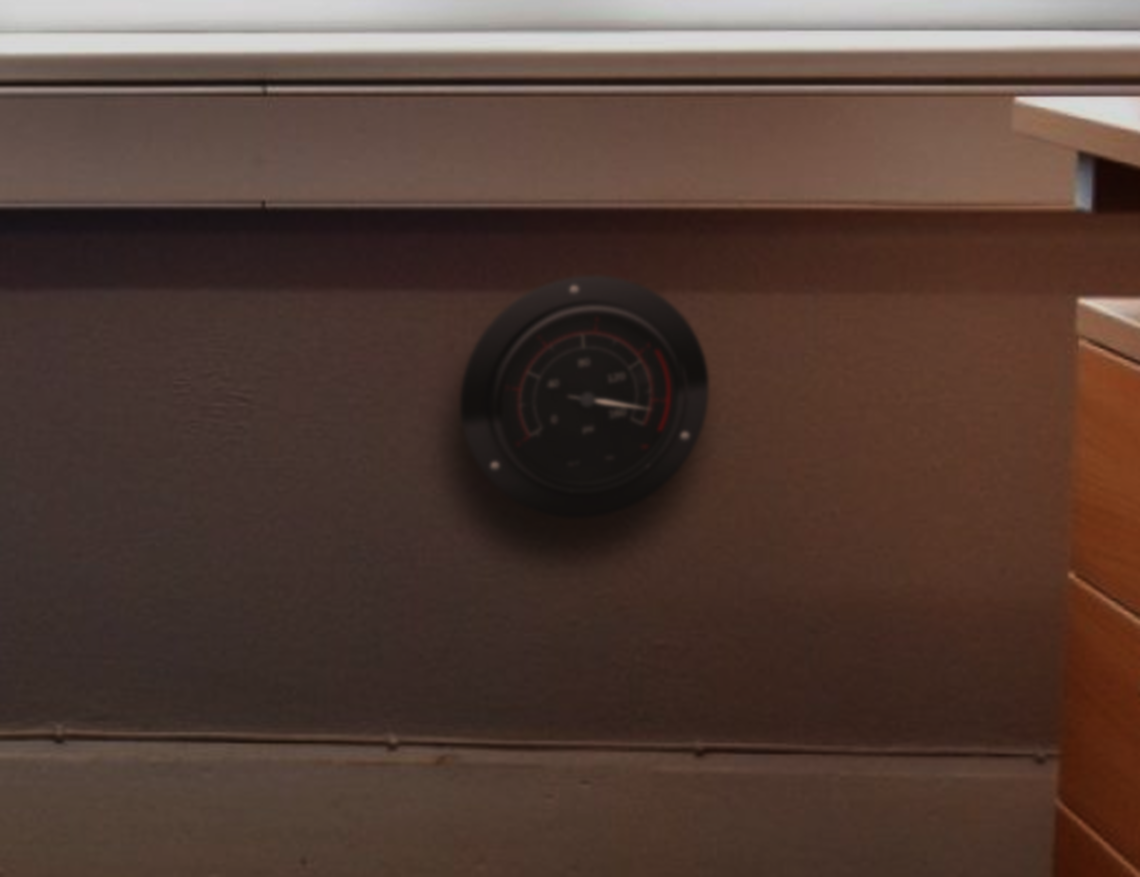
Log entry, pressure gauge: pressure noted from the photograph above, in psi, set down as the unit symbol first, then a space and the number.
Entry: psi 150
